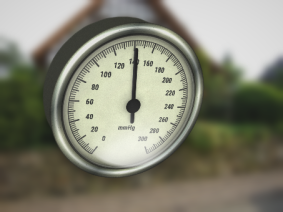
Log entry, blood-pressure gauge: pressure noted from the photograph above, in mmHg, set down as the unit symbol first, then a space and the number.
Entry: mmHg 140
